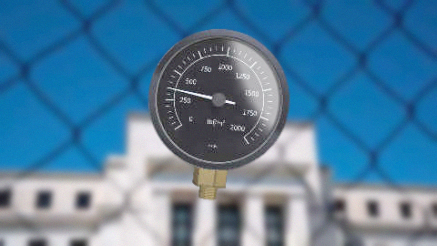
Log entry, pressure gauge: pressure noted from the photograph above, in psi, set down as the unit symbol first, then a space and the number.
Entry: psi 350
